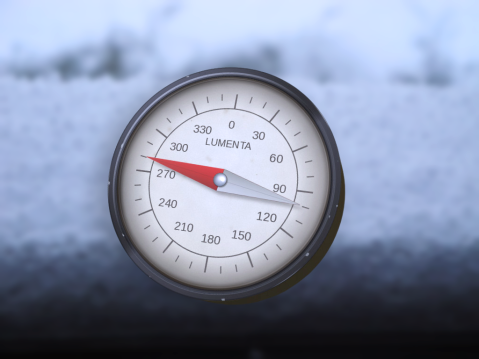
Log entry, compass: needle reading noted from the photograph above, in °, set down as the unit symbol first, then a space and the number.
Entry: ° 280
